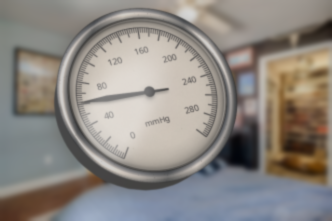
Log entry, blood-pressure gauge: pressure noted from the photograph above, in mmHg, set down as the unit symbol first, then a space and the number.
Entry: mmHg 60
